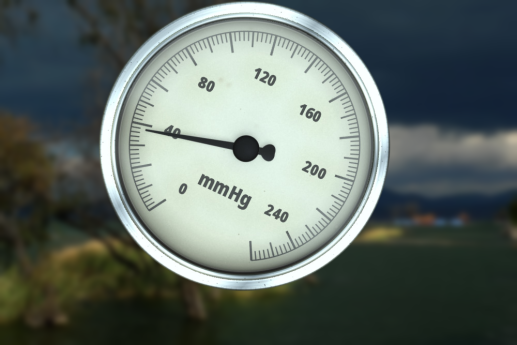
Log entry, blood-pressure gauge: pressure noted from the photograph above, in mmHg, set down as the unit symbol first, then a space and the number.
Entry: mmHg 38
